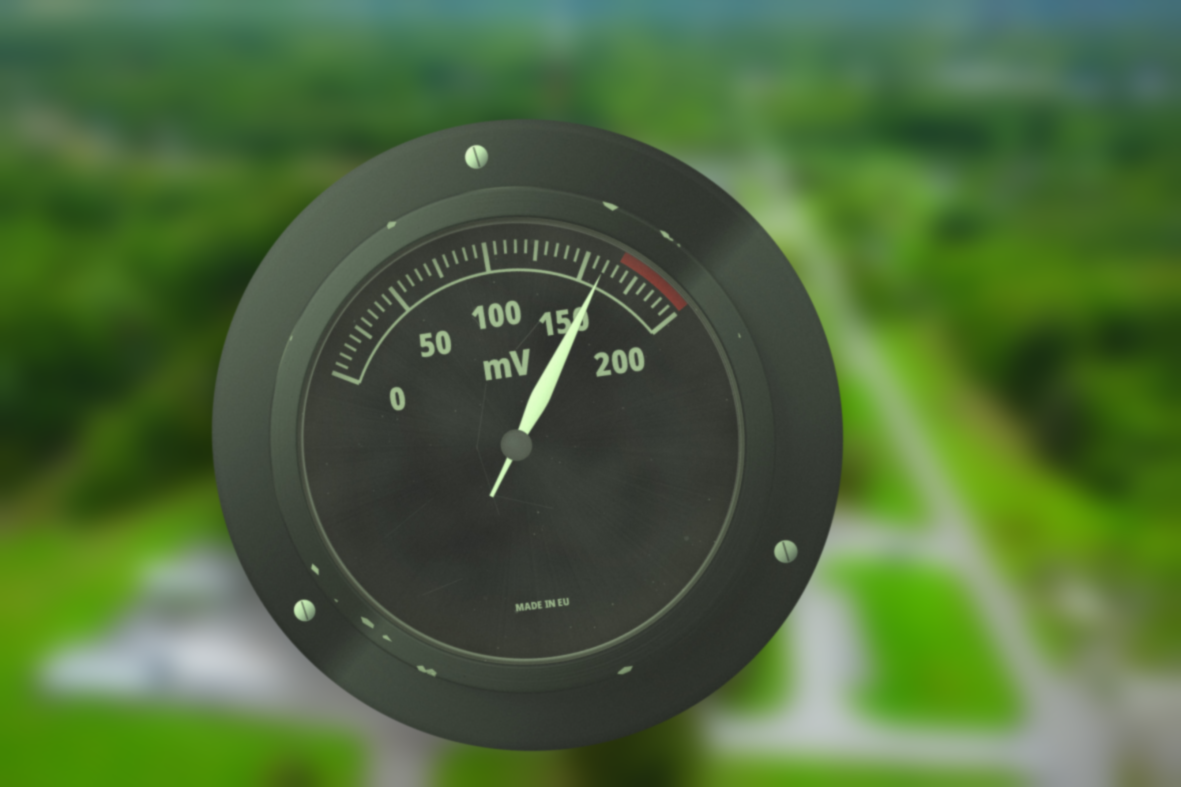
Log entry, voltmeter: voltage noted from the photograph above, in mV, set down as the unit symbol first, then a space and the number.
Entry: mV 160
